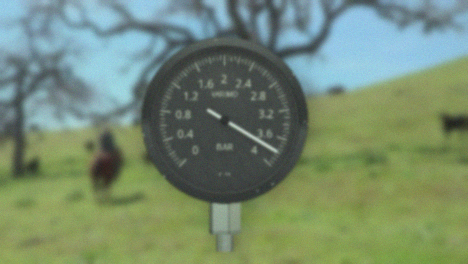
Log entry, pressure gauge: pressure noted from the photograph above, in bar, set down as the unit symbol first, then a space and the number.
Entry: bar 3.8
